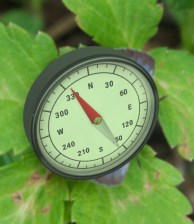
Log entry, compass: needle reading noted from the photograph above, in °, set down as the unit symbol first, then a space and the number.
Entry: ° 335
